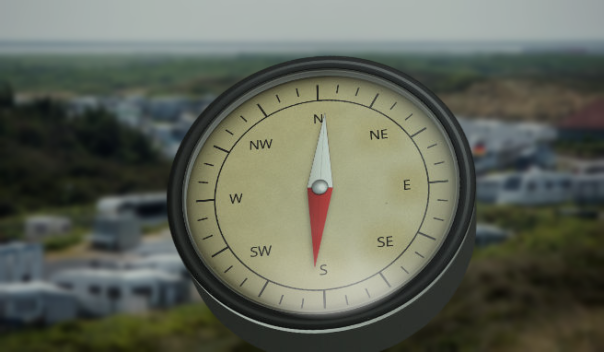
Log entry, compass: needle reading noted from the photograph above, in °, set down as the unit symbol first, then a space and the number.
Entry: ° 185
